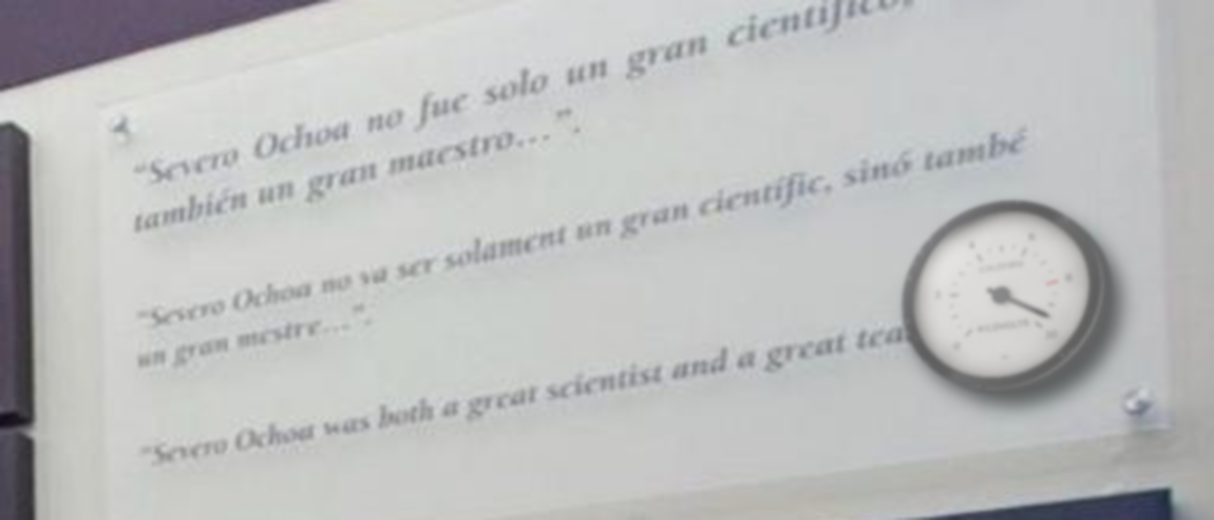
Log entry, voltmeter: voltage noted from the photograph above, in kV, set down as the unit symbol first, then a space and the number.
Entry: kV 9.5
